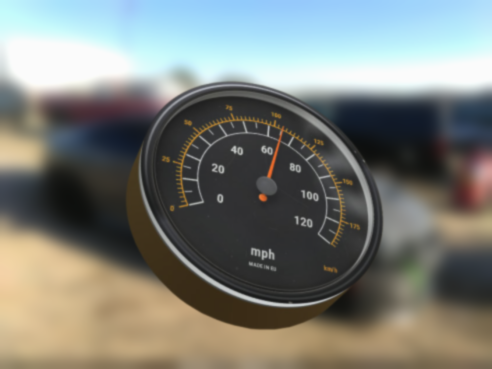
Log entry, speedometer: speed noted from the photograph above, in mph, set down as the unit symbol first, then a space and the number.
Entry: mph 65
